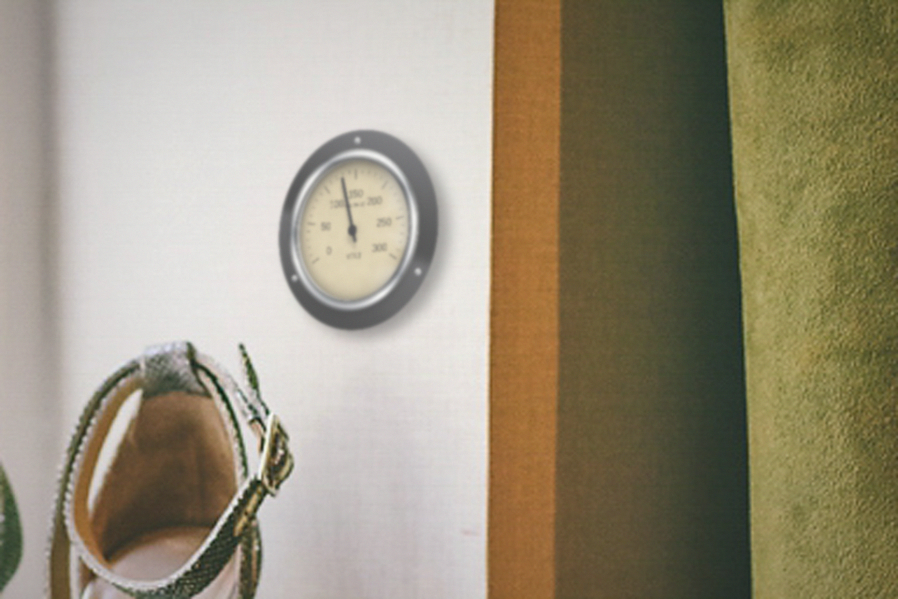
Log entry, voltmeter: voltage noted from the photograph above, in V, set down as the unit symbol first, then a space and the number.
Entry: V 130
